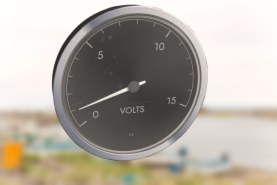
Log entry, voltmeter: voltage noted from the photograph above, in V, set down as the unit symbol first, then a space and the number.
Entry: V 1
